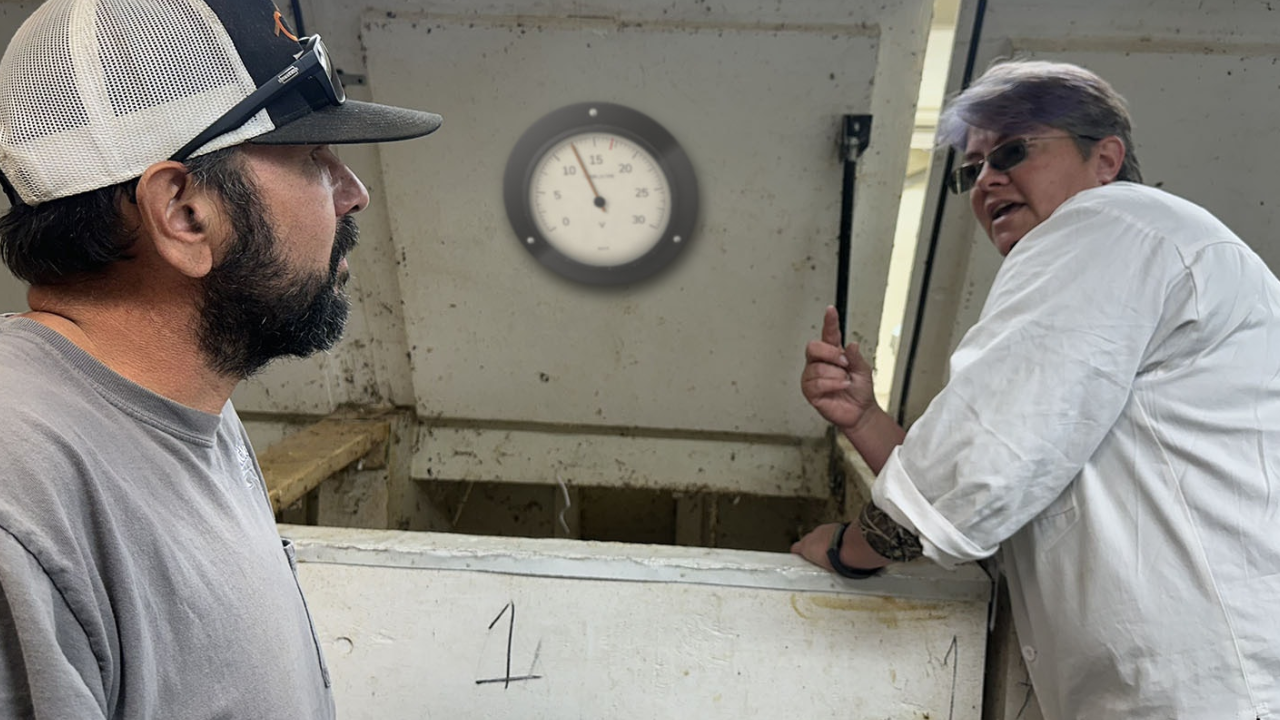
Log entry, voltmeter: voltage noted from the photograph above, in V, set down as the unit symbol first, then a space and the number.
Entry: V 12.5
